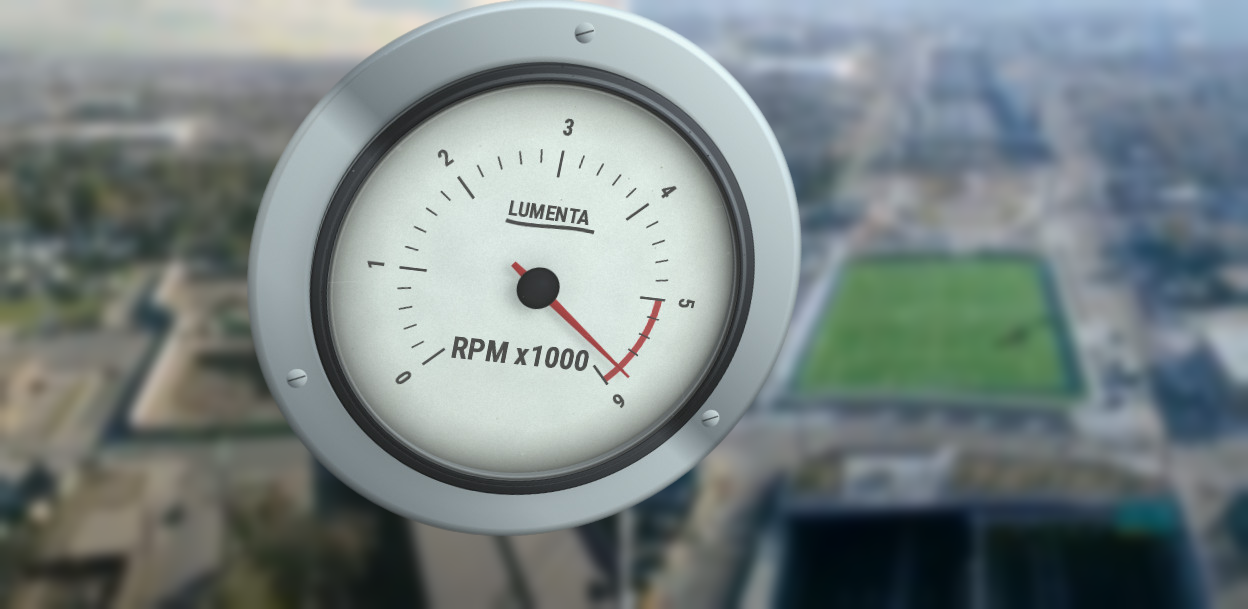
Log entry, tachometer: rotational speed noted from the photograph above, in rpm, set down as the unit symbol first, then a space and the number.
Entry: rpm 5800
